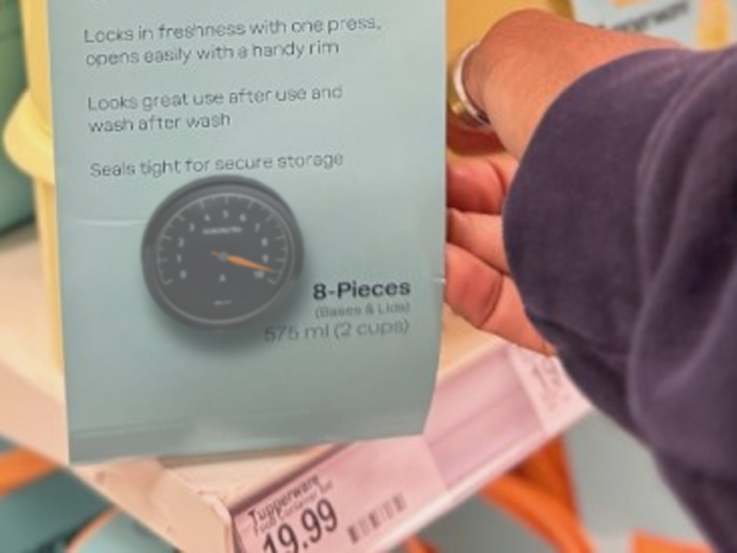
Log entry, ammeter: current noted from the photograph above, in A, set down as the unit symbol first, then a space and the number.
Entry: A 9.5
